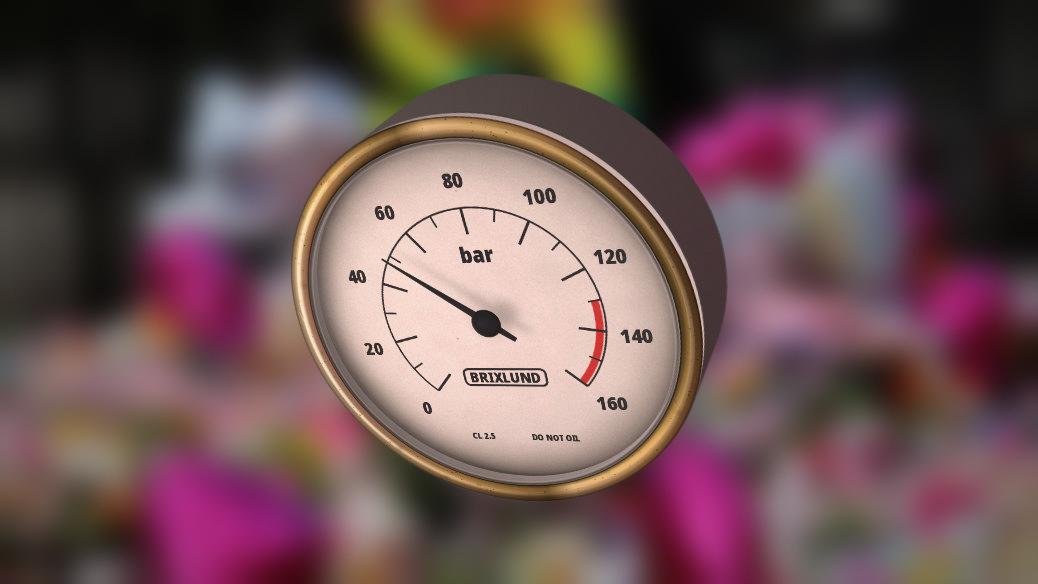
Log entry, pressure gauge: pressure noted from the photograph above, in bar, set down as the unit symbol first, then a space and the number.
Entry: bar 50
